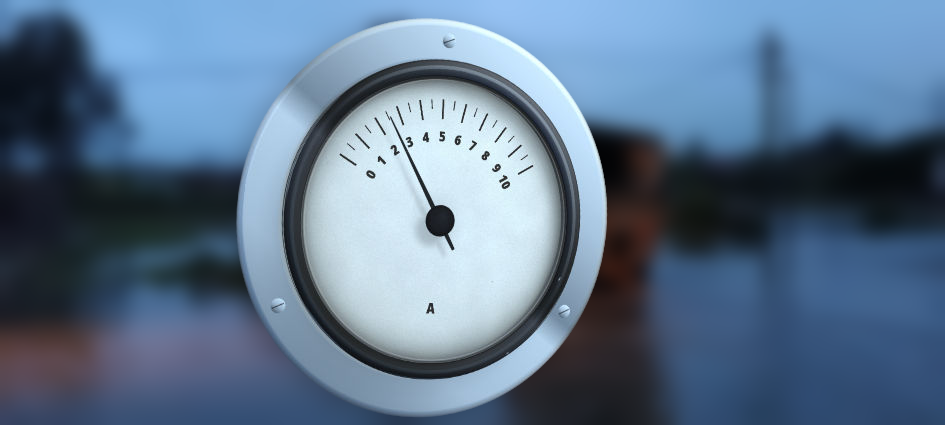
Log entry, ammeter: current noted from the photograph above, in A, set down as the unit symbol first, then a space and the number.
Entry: A 2.5
